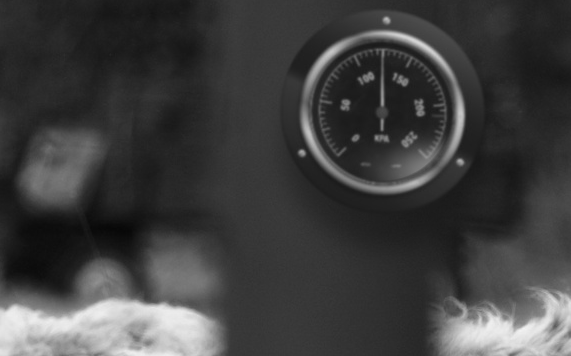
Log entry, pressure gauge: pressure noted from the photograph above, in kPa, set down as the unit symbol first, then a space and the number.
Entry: kPa 125
